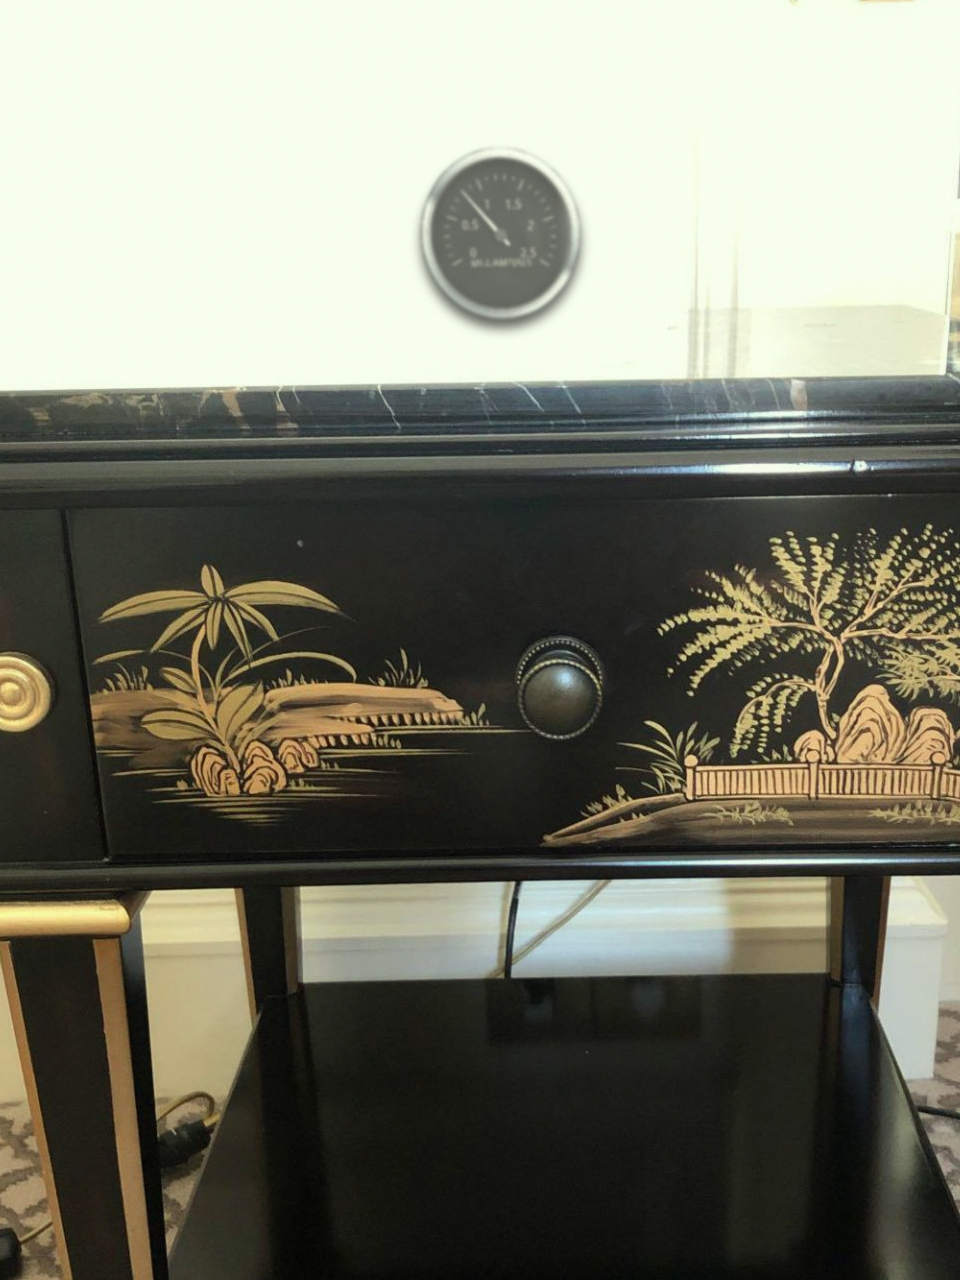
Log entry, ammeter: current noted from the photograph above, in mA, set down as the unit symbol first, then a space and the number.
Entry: mA 0.8
